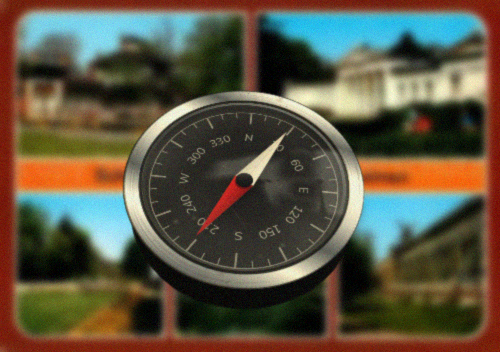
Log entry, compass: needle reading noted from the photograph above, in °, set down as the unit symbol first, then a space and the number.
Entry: ° 210
